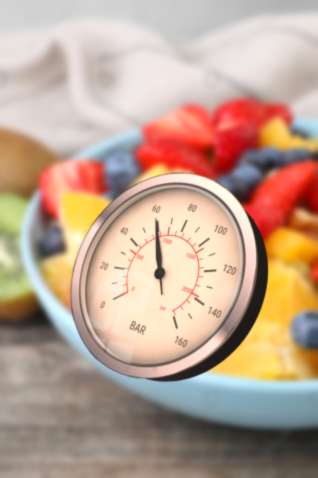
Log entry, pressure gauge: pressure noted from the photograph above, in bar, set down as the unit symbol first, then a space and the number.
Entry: bar 60
